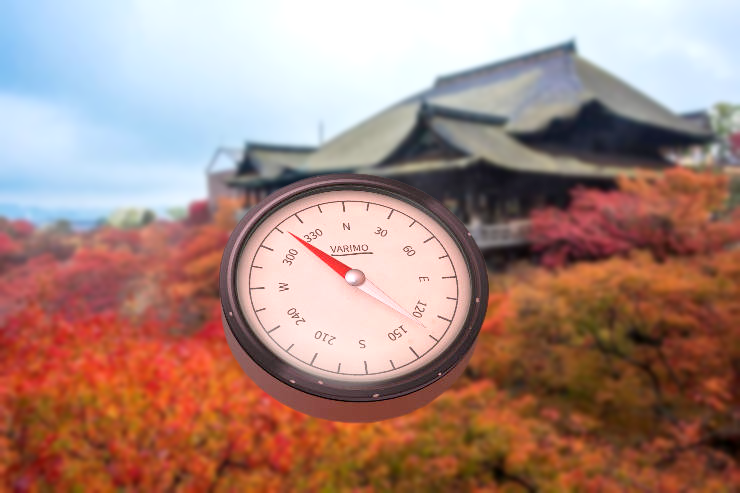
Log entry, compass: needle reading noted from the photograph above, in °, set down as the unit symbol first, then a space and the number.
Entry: ° 315
